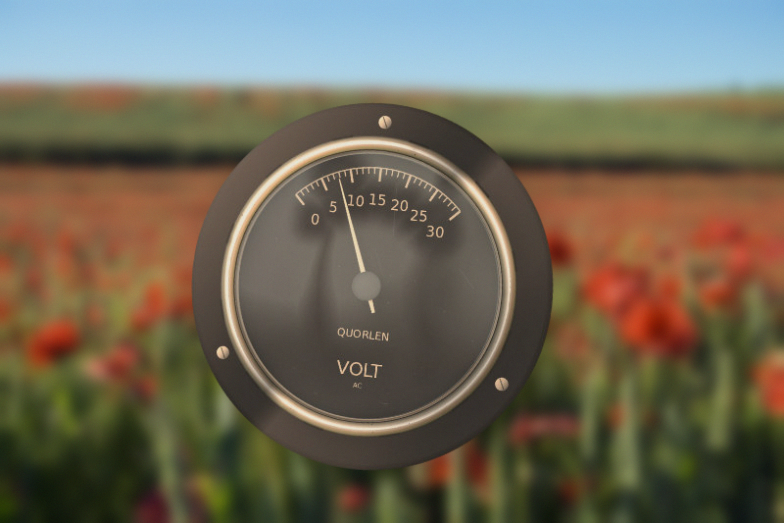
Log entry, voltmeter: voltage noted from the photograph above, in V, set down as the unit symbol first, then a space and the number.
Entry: V 8
